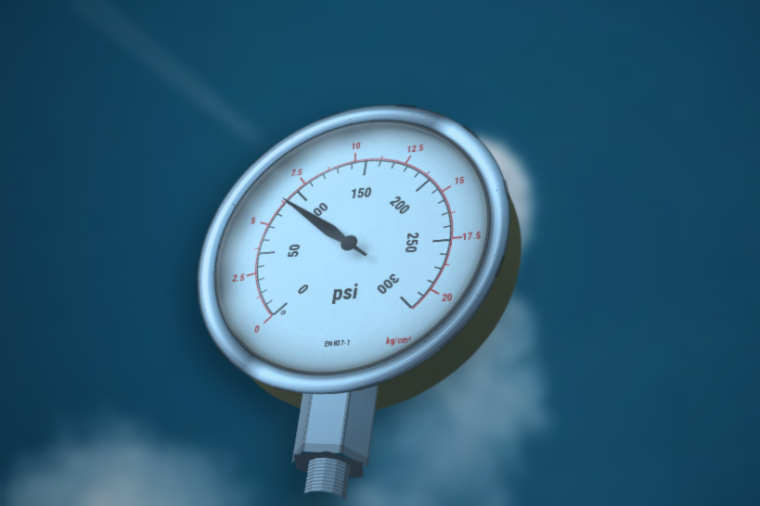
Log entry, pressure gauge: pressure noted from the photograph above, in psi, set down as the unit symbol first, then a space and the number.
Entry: psi 90
